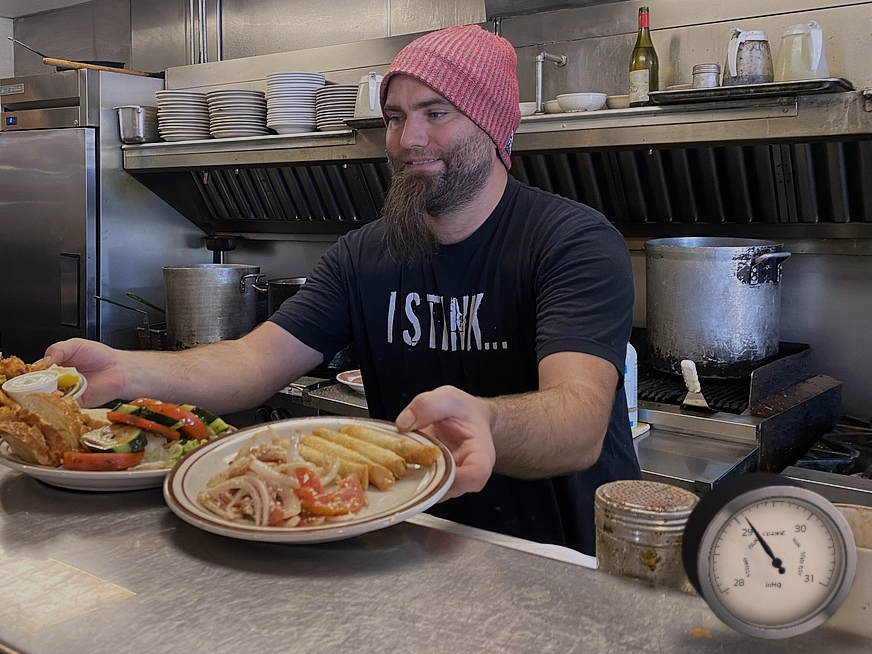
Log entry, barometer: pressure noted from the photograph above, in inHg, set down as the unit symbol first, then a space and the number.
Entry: inHg 29.1
